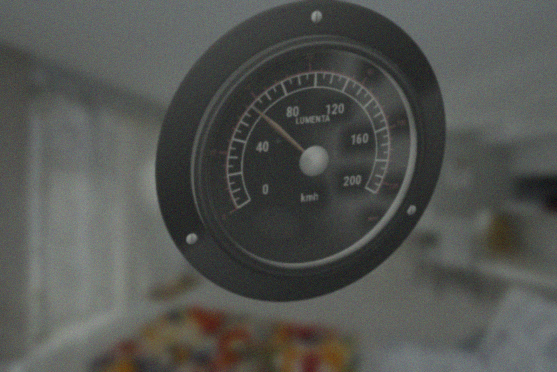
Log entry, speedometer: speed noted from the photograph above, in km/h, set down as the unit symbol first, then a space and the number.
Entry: km/h 60
